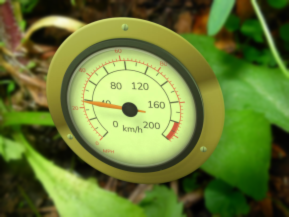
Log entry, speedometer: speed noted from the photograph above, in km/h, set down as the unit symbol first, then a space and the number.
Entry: km/h 40
